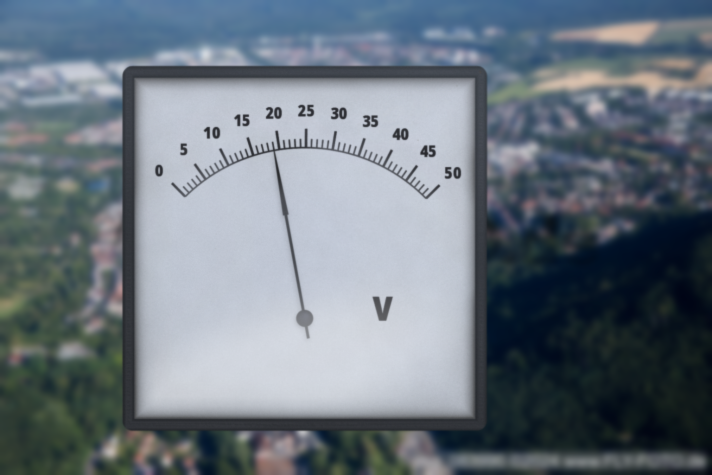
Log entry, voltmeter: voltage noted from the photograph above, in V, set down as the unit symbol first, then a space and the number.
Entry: V 19
